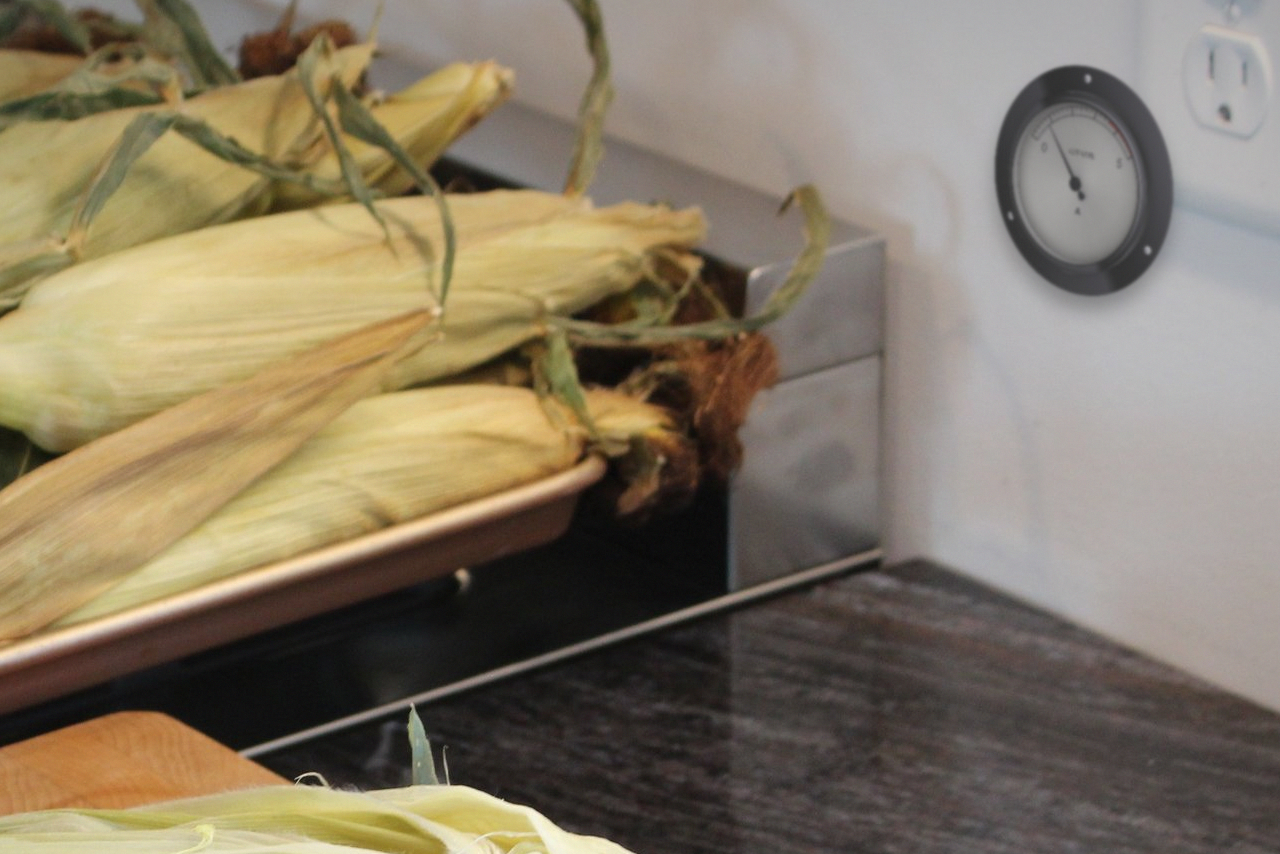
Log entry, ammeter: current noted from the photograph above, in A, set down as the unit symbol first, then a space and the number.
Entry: A 1
